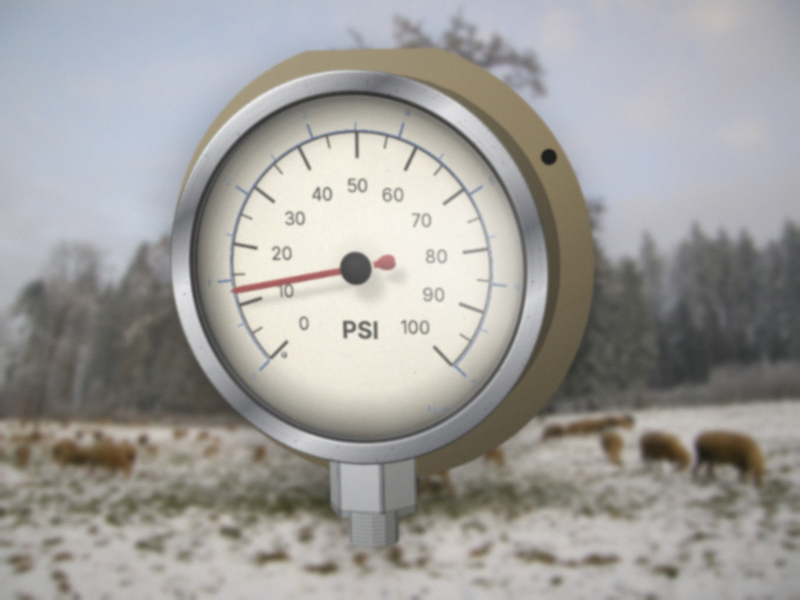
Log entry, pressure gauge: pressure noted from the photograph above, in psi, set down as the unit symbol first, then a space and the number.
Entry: psi 12.5
